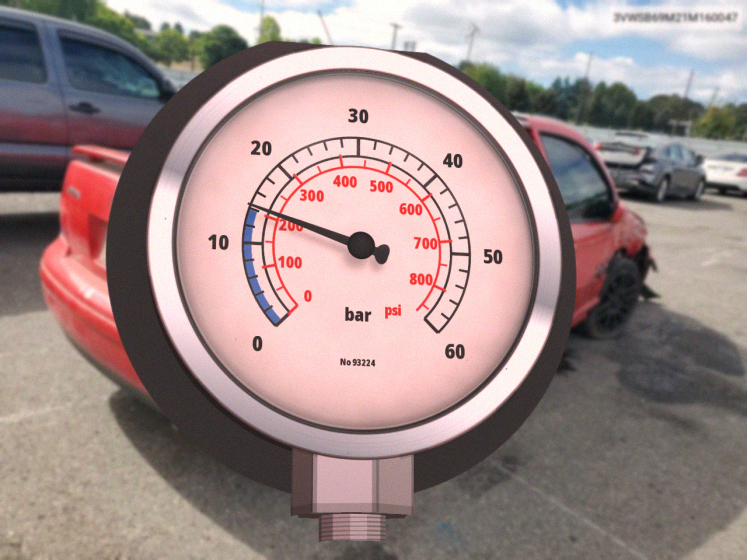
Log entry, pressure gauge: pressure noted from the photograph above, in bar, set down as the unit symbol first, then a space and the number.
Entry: bar 14
